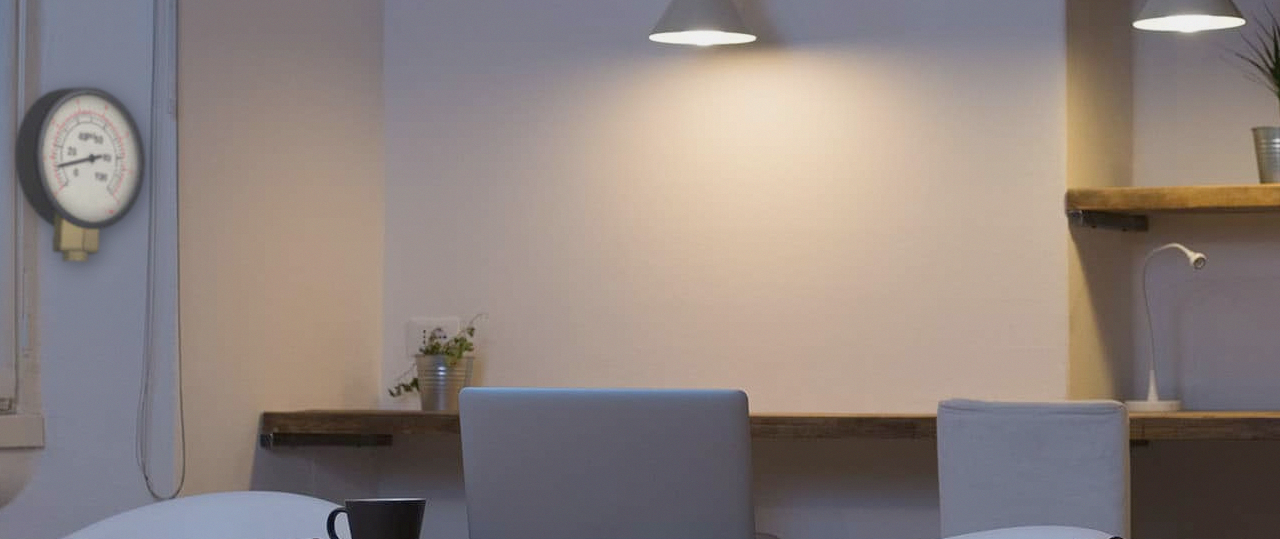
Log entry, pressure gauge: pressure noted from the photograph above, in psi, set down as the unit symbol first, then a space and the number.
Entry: psi 10
